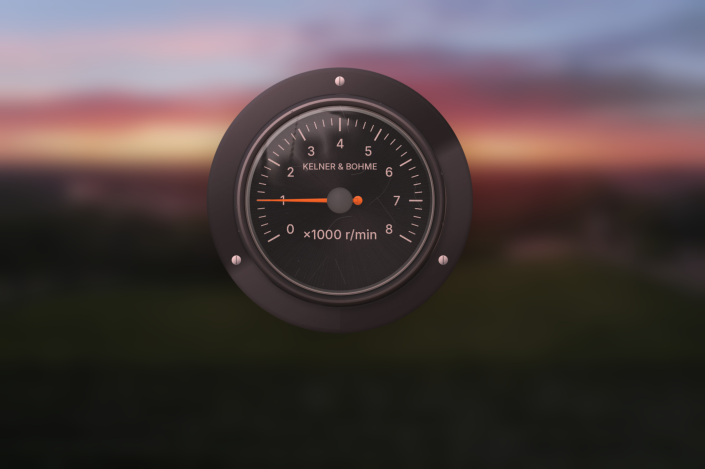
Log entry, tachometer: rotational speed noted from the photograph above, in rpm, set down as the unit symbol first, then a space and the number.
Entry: rpm 1000
